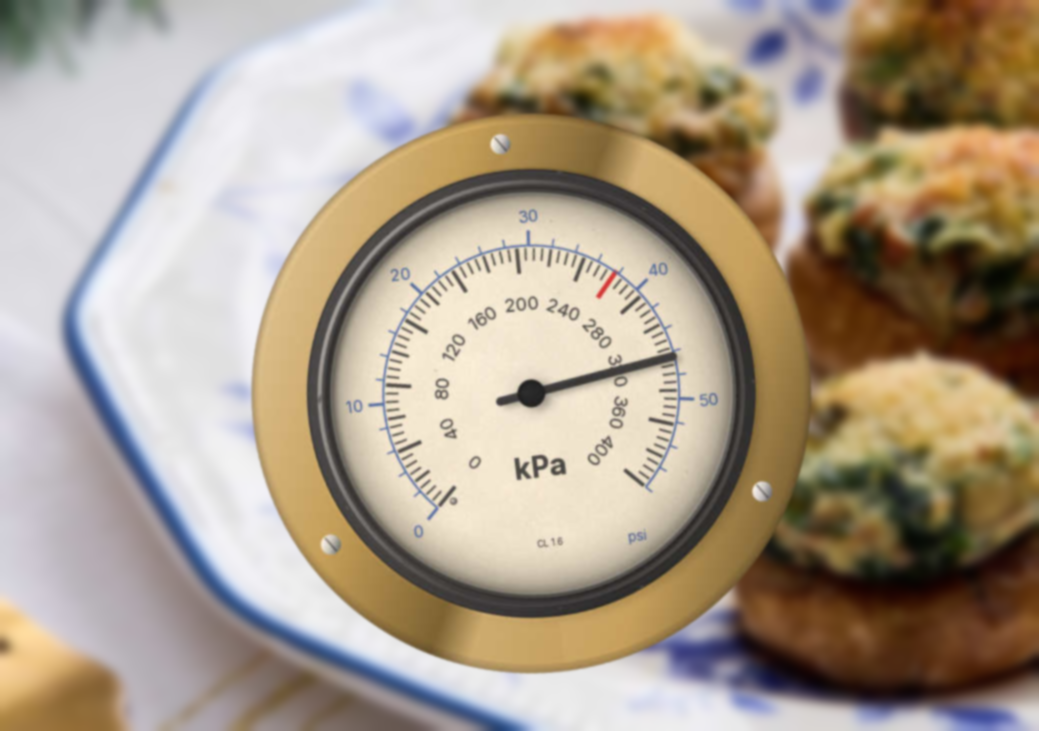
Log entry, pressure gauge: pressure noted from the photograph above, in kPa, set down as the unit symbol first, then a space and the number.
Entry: kPa 320
